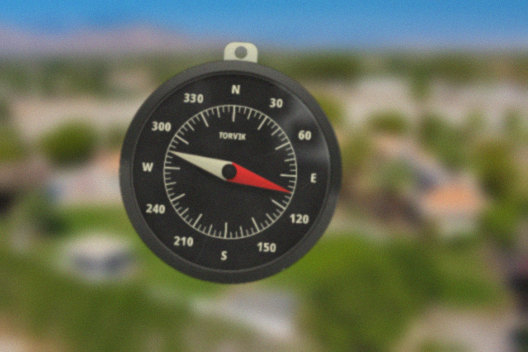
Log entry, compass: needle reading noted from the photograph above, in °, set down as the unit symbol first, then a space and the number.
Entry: ° 105
